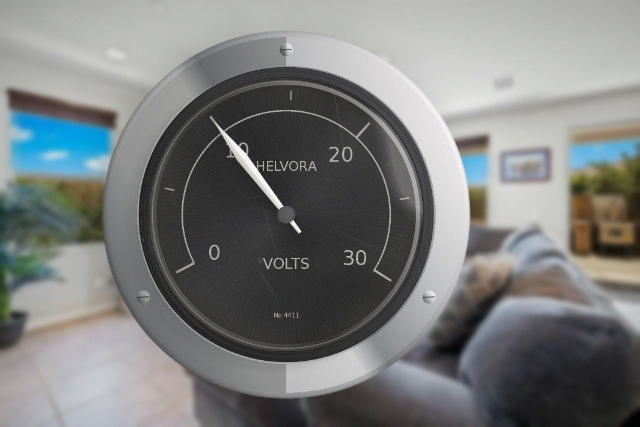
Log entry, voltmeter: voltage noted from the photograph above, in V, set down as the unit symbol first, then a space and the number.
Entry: V 10
